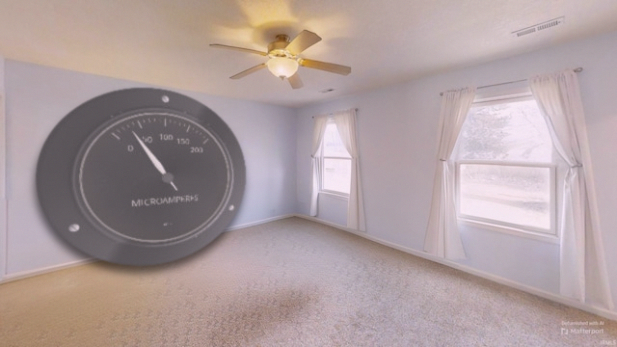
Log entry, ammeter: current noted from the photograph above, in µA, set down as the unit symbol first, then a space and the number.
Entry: µA 30
